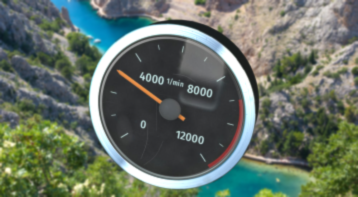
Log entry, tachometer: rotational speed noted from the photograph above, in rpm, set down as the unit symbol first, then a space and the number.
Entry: rpm 3000
